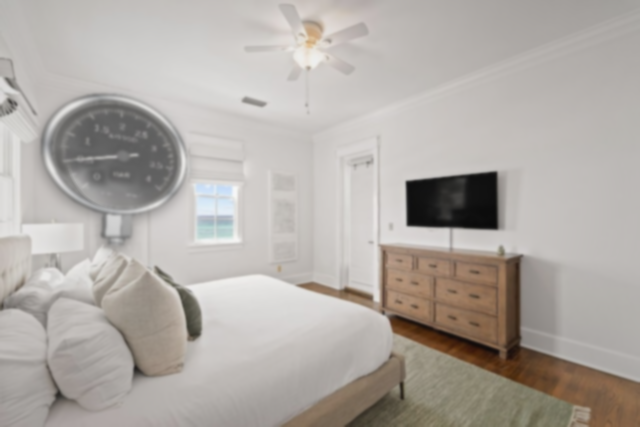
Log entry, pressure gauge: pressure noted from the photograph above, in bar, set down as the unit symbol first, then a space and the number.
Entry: bar 0.5
